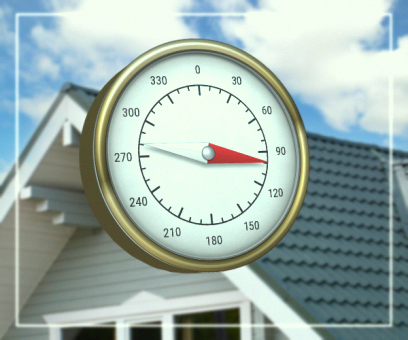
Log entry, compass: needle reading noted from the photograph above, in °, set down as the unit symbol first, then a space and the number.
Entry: ° 100
